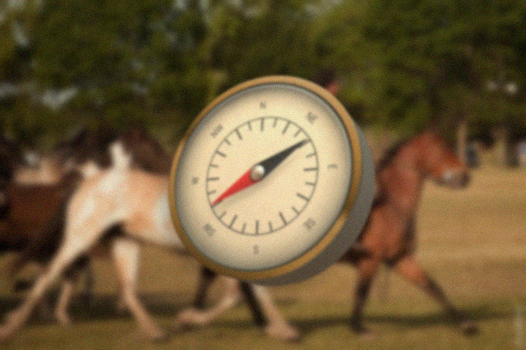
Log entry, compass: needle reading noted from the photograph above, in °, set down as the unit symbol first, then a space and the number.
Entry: ° 240
